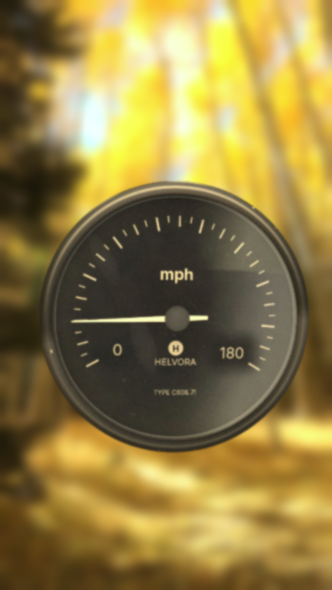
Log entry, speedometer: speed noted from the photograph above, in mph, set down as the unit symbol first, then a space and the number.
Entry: mph 20
